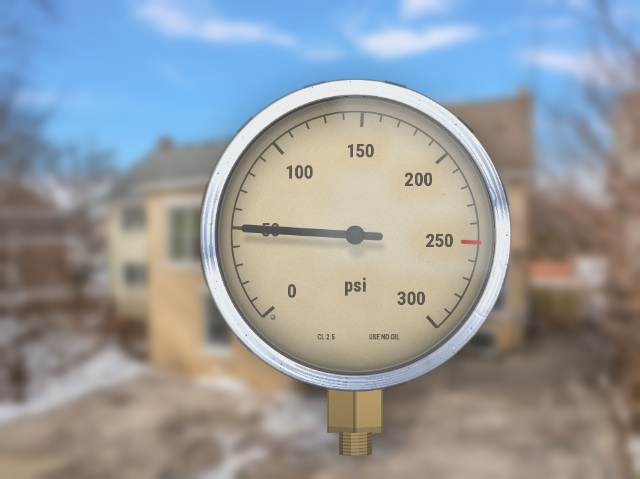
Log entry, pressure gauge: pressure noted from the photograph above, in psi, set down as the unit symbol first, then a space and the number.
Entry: psi 50
